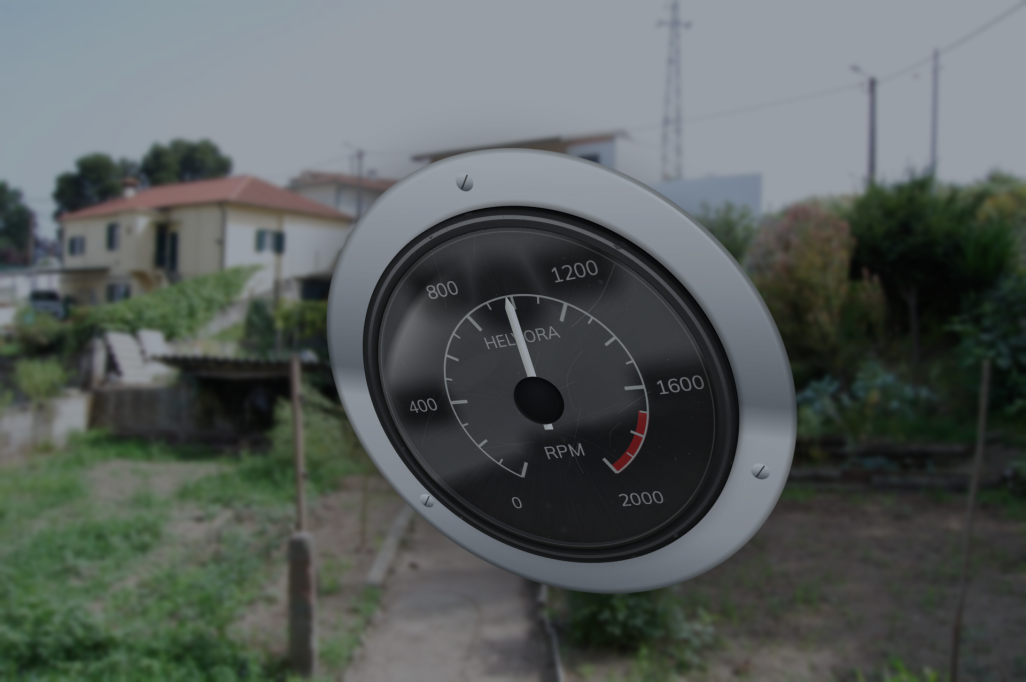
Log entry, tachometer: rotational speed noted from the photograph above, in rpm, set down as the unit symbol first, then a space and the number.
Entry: rpm 1000
